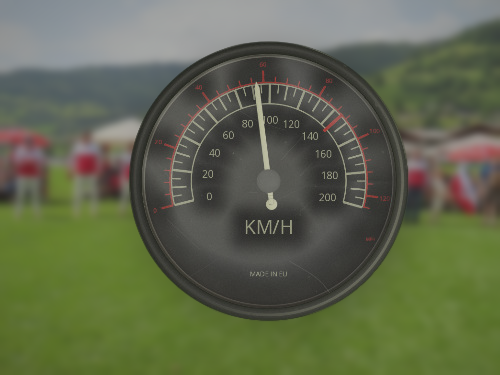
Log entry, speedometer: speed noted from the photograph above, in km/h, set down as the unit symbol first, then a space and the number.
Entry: km/h 92.5
